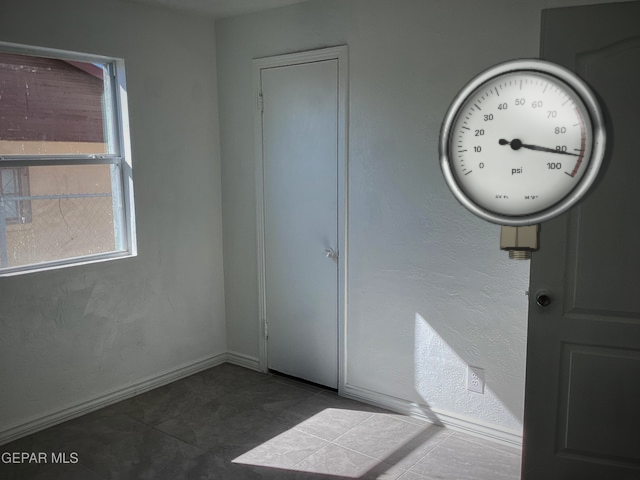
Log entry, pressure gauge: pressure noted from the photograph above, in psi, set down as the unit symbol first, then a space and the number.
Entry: psi 92
